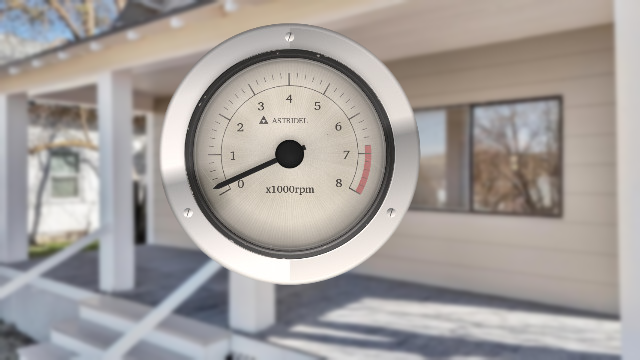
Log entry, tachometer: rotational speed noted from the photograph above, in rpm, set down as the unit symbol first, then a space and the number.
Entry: rpm 200
